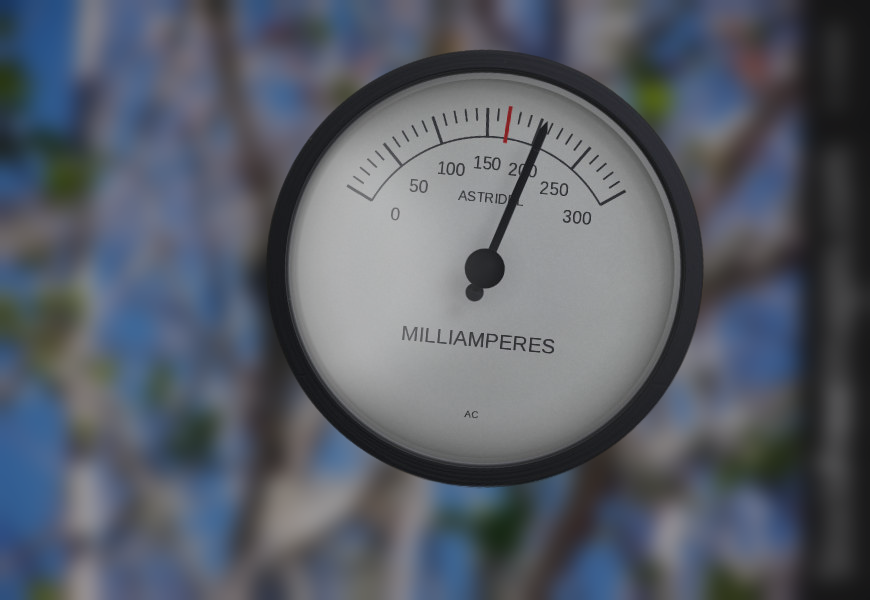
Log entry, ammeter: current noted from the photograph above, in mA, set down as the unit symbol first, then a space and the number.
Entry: mA 205
